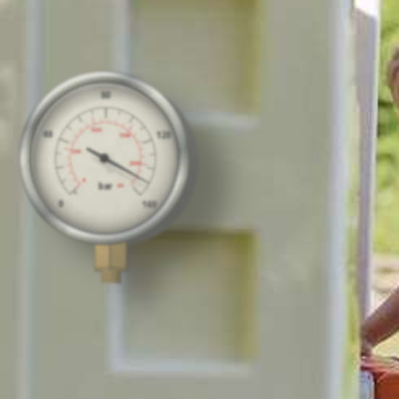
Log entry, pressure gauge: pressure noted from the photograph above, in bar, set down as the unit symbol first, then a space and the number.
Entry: bar 150
